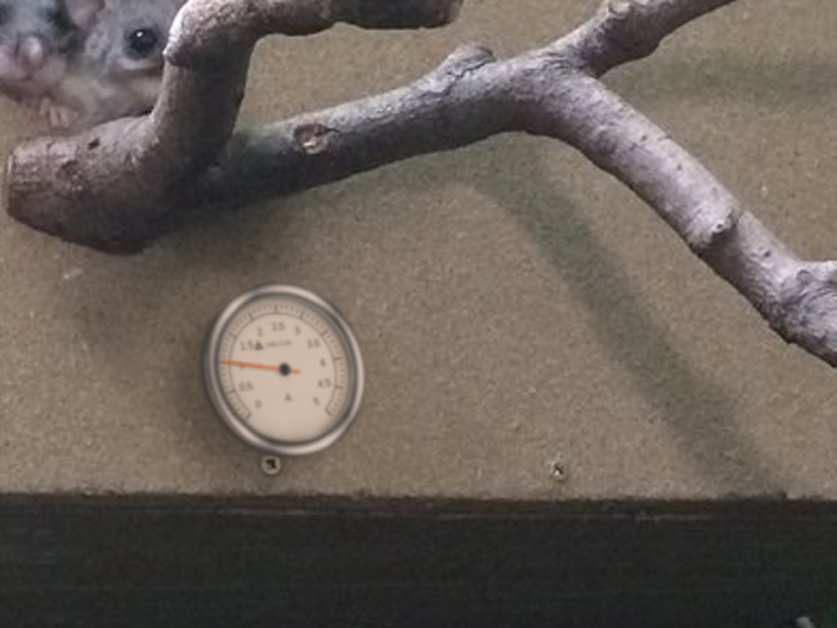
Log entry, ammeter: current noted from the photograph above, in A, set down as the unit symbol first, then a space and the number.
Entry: A 1
